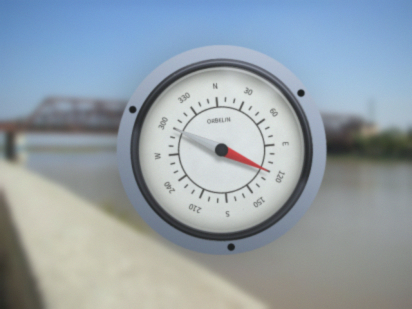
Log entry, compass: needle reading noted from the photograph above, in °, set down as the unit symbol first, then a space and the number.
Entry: ° 120
